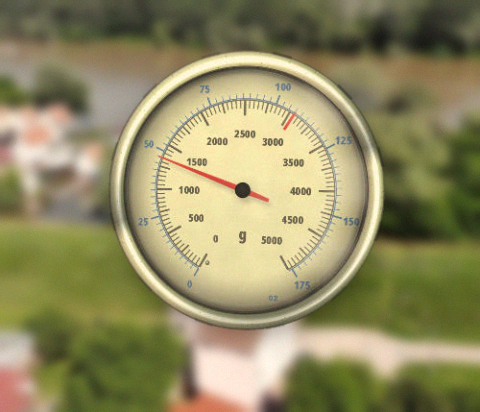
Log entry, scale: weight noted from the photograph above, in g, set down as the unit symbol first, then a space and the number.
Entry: g 1350
